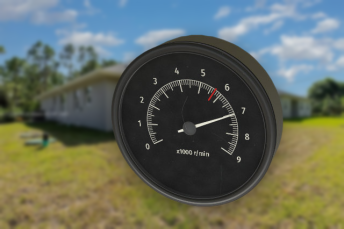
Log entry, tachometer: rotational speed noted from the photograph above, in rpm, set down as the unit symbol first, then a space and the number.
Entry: rpm 7000
